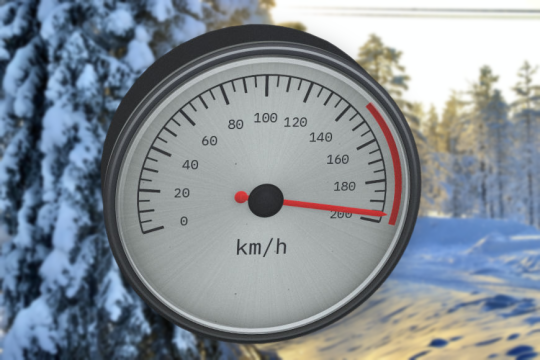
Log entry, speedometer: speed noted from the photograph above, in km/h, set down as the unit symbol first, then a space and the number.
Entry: km/h 195
